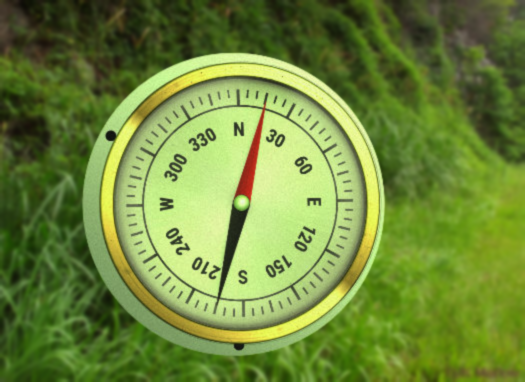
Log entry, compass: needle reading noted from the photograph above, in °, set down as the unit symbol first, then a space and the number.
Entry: ° 15
